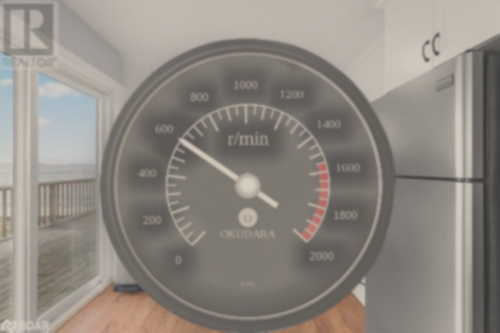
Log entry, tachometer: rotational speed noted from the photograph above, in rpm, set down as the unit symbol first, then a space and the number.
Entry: rpm 600
